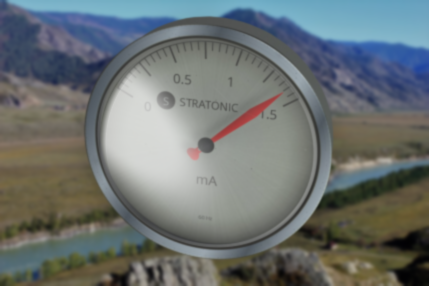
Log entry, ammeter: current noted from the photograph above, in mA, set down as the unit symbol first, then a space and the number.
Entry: mA 1.4
